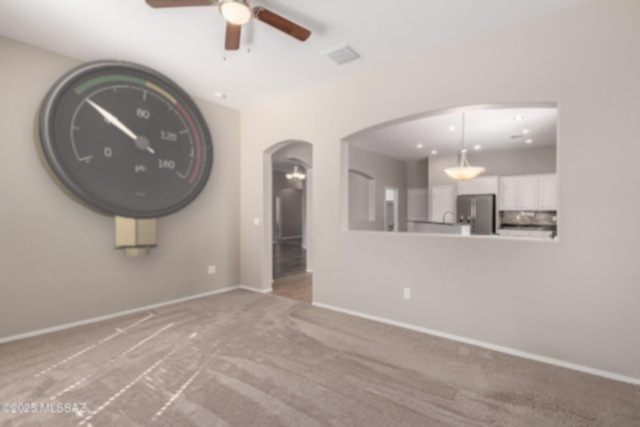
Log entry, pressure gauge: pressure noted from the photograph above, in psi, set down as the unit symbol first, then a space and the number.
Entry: psi 40
